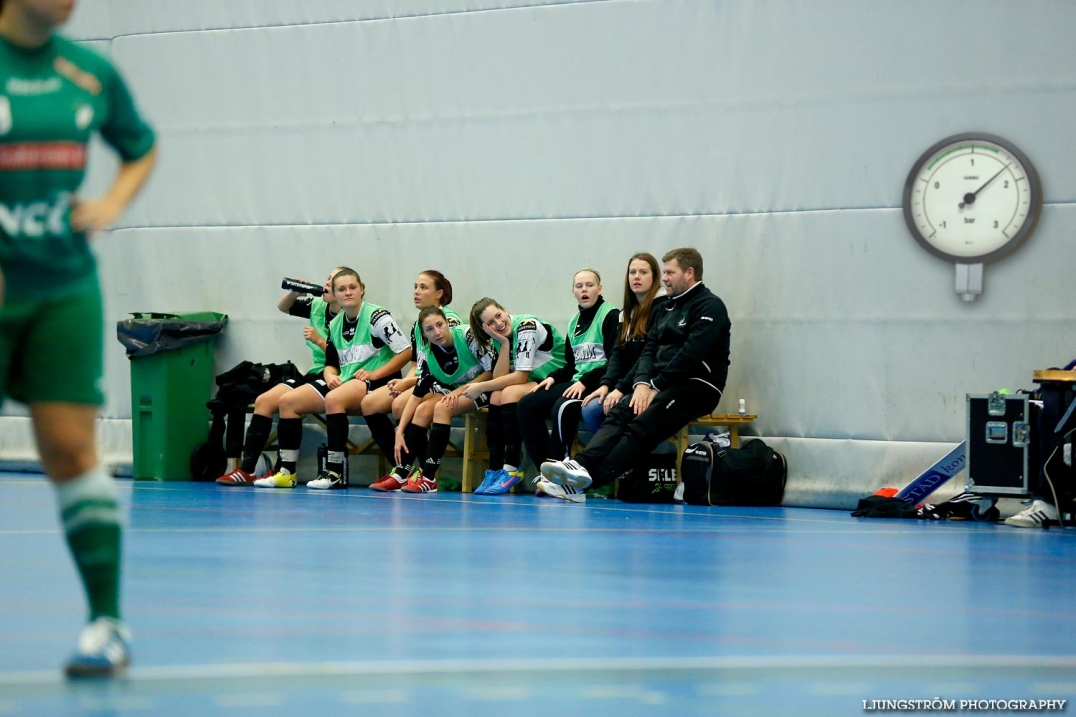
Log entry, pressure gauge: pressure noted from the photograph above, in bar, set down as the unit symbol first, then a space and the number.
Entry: bar 1.7
